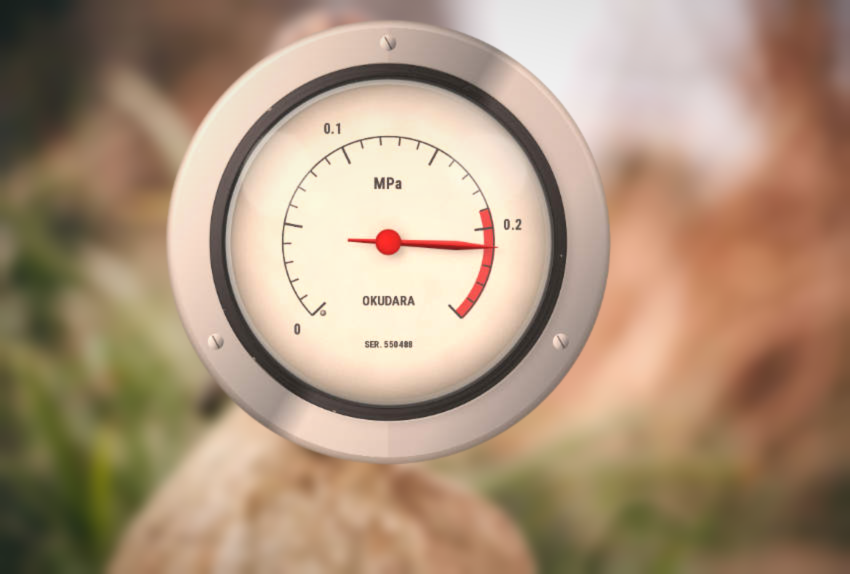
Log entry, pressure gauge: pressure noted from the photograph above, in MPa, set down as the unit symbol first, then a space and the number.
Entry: MPa 0.21
